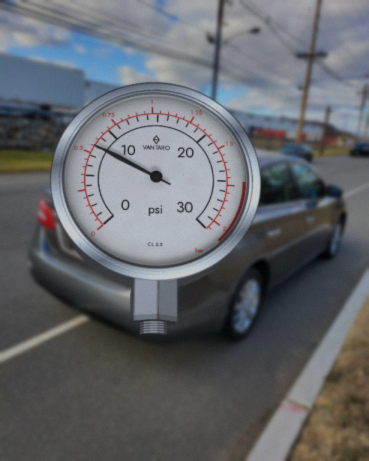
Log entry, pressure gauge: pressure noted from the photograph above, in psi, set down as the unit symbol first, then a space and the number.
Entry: psi 8
